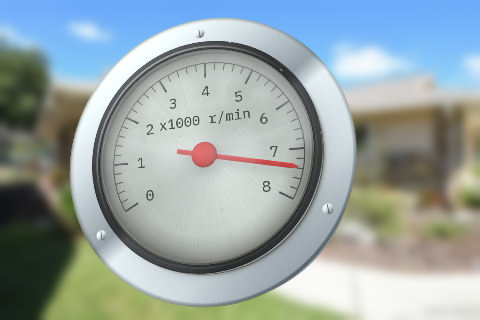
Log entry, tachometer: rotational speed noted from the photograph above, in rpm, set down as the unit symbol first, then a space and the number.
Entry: rpm 7400
